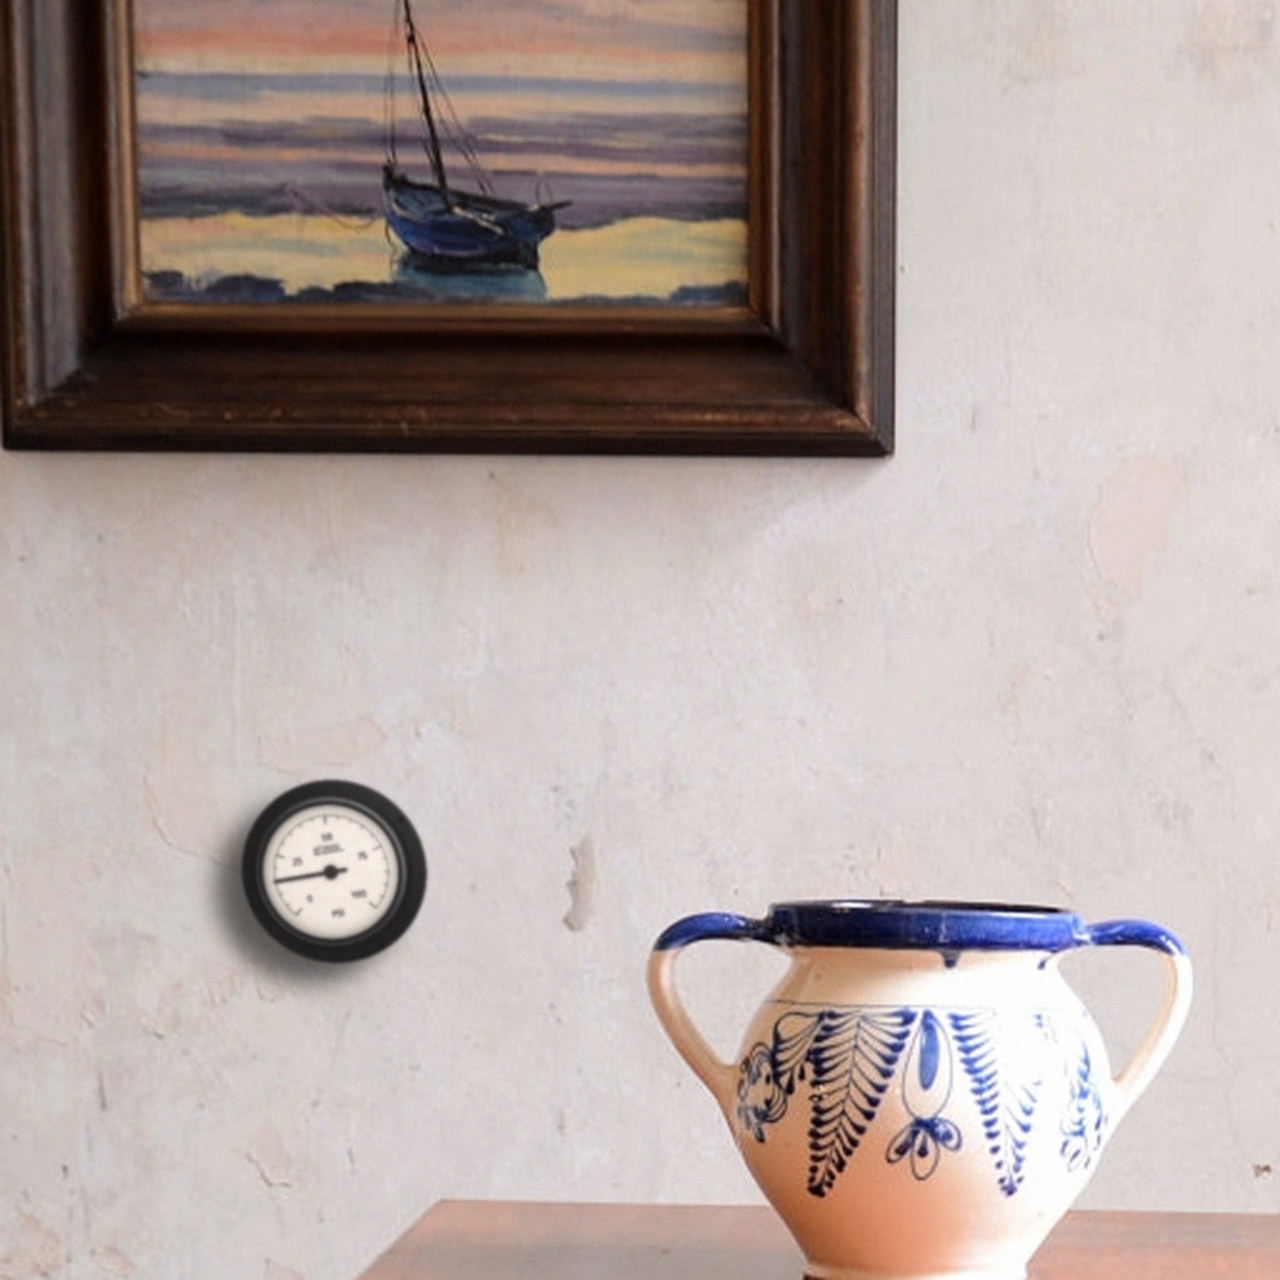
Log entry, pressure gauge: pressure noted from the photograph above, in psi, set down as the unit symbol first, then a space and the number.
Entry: psi 15
